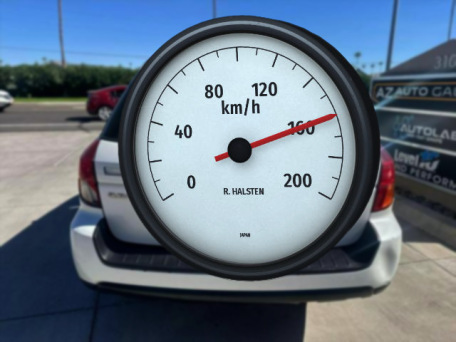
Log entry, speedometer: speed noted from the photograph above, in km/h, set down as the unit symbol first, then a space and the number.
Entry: km/h 160
